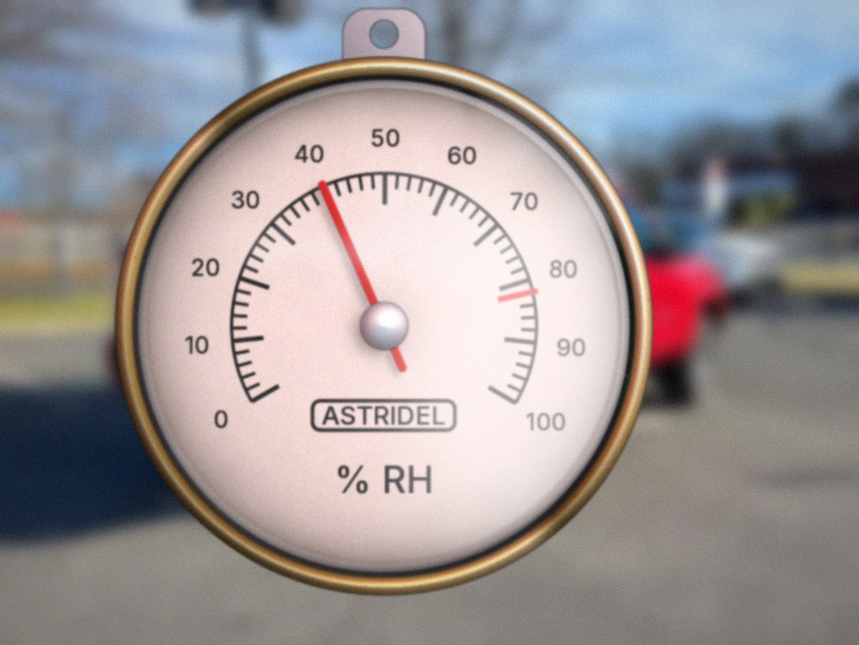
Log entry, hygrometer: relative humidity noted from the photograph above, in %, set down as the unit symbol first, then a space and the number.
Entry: % 40
